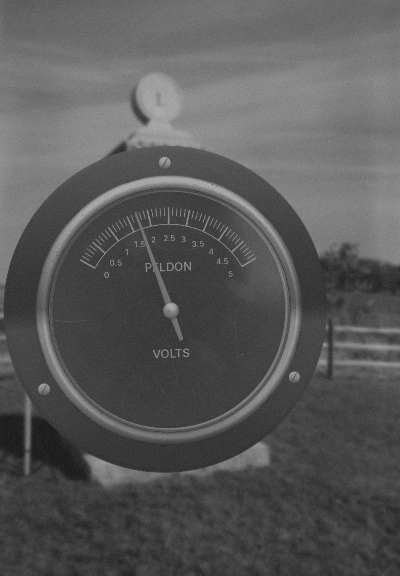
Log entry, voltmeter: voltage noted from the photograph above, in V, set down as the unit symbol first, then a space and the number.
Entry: V 1.7
